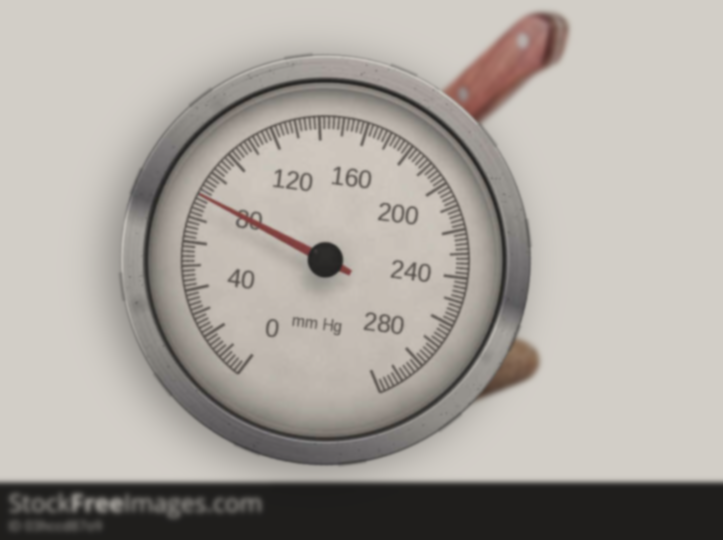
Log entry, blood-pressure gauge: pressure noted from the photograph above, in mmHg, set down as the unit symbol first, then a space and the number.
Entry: mmHg 80
